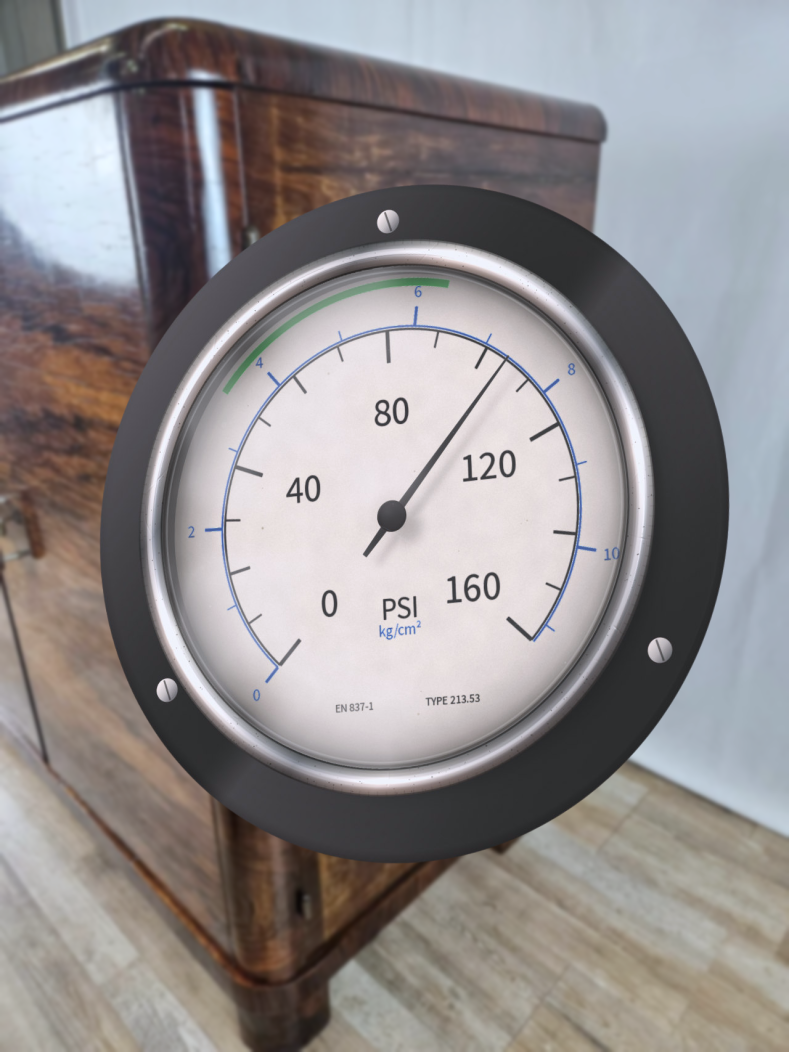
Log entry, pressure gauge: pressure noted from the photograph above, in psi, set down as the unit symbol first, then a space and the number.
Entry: psi 105
